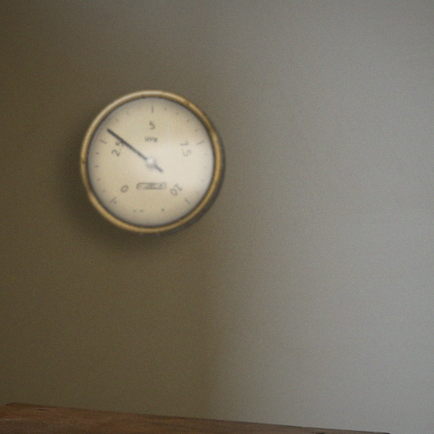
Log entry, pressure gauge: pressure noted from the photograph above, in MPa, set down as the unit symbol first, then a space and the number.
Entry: MPa 3
